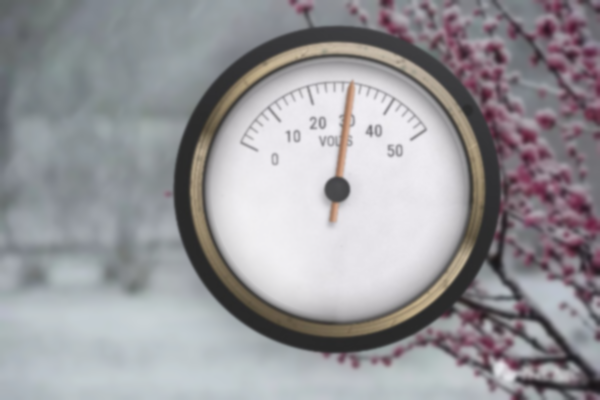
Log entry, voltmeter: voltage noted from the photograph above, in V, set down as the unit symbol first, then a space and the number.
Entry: V 30
